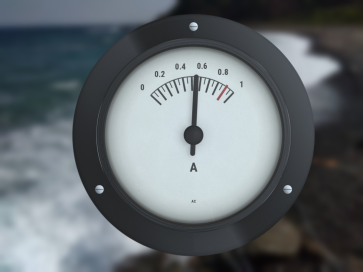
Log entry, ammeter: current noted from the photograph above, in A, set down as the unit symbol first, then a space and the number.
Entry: A 0.55
